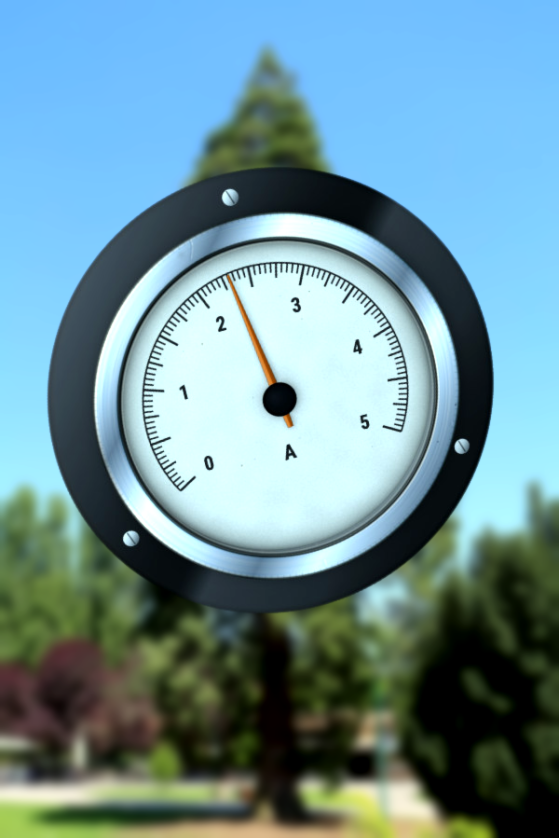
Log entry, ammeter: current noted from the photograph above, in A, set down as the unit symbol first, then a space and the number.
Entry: A 2.3
